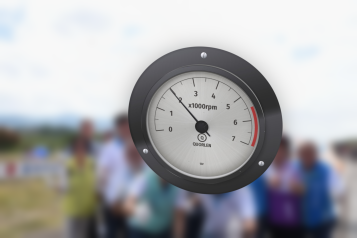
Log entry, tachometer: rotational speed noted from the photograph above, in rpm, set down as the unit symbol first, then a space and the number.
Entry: rpm 2000
